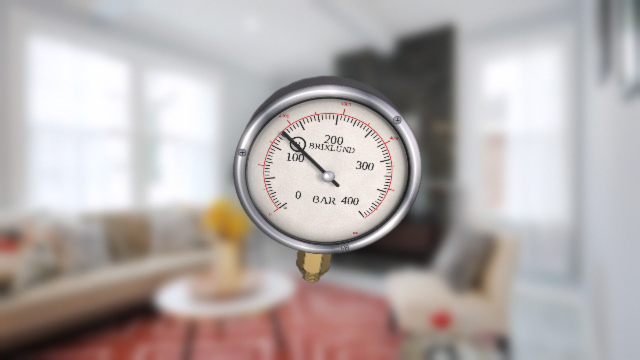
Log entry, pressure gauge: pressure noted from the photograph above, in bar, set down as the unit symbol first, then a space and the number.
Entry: bar 125
